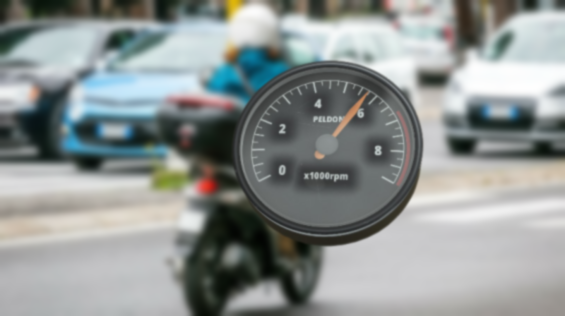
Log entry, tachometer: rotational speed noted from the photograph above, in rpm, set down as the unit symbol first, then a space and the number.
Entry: rpm 5750
